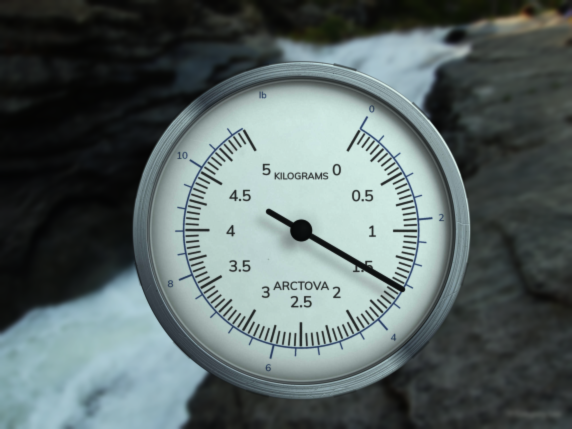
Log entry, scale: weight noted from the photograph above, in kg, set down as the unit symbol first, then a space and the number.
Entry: kg 1.5
